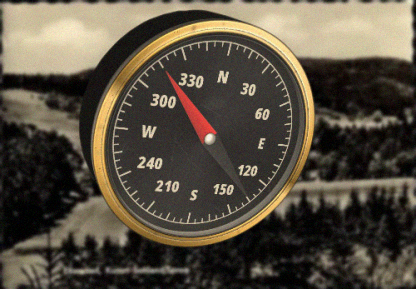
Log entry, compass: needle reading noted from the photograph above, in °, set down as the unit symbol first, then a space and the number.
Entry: ° 315
